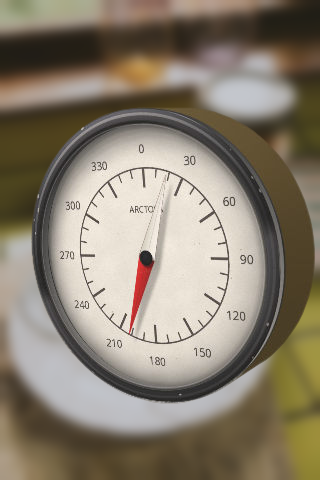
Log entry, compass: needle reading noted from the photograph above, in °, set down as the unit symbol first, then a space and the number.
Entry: ° 200
